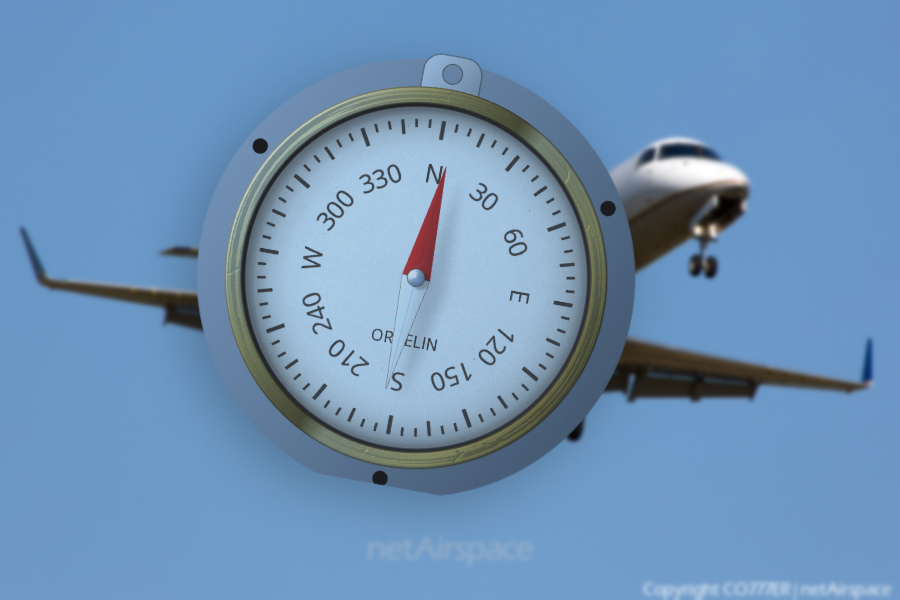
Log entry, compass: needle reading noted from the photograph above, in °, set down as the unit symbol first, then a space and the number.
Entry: ° 5
